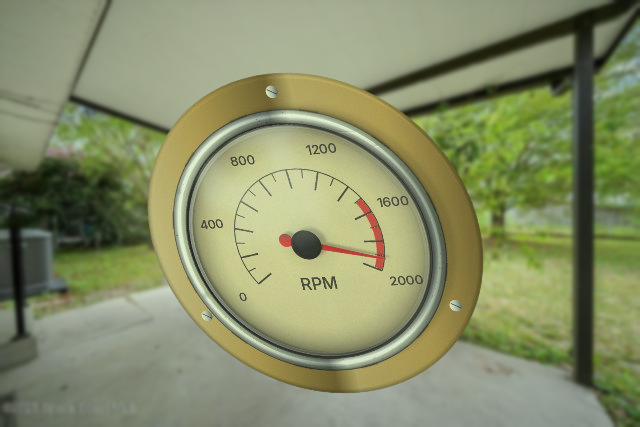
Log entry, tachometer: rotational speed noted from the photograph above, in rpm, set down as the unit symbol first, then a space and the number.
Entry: rpm 1900
